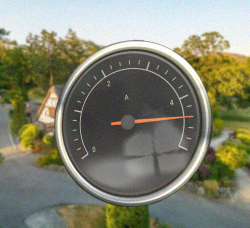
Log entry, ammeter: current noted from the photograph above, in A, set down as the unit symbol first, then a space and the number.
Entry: A 4.4
